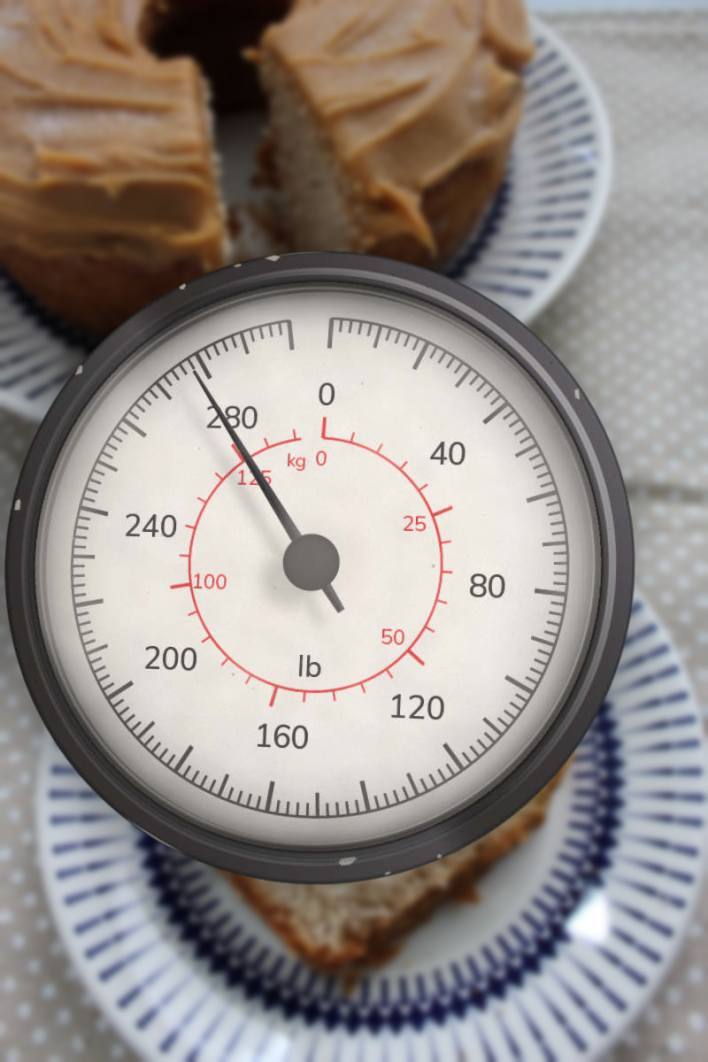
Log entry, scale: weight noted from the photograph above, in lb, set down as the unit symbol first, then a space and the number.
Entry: lb 278
